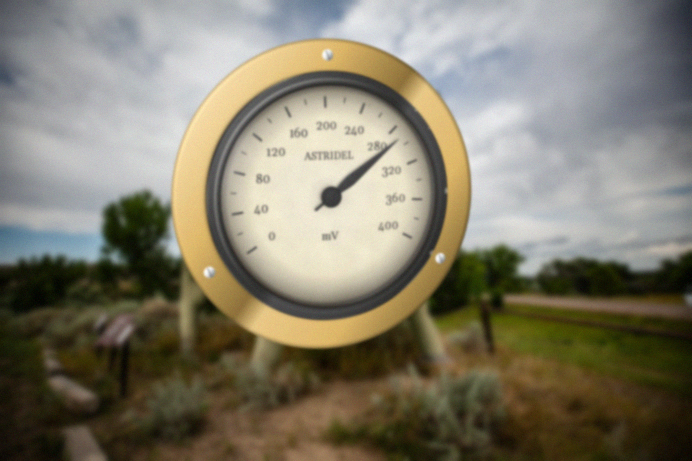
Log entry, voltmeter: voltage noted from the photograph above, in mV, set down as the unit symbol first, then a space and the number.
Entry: mV 290
